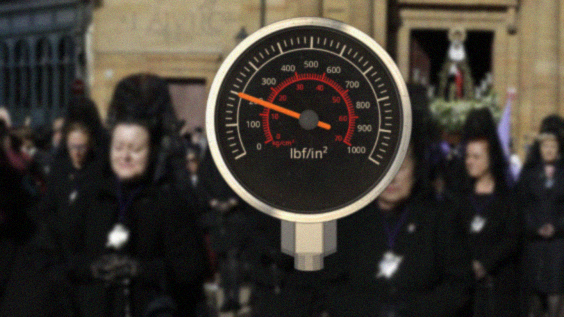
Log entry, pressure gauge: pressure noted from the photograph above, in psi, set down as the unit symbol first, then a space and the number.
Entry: psi 200
